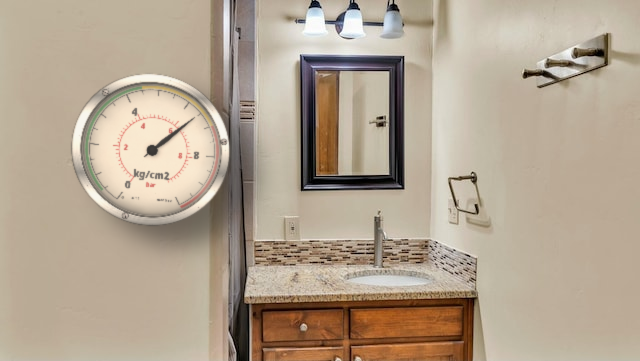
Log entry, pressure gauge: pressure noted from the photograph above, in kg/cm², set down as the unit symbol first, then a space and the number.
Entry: kg/cm² 6.5
